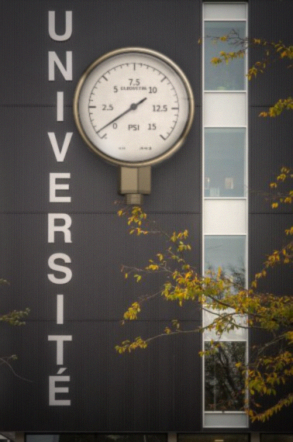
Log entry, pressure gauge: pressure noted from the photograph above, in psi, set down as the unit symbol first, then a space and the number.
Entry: psi 0.5
